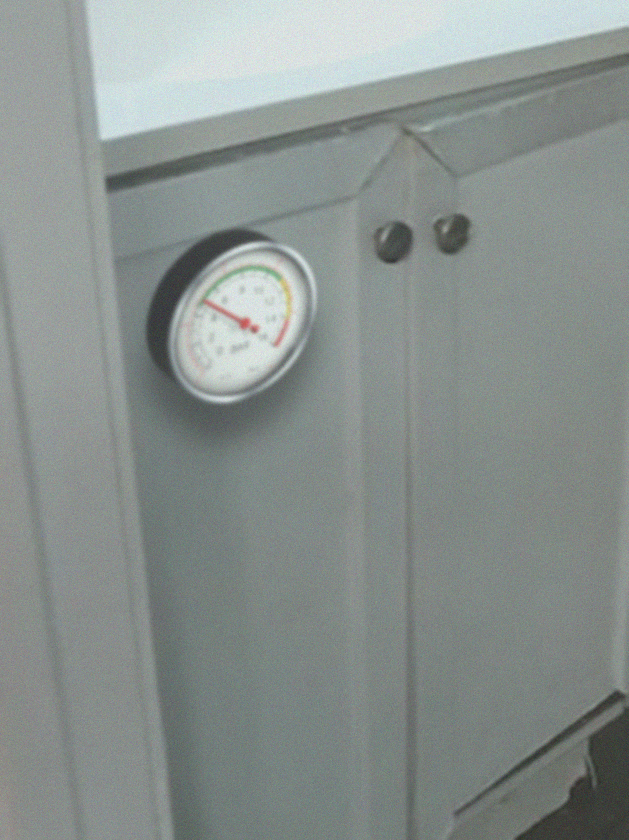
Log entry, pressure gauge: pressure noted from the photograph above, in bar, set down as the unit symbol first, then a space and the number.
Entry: bar 5
